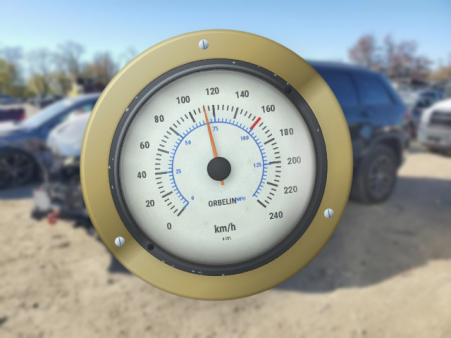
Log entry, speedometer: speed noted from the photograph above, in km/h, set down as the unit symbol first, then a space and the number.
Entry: km/h 112
